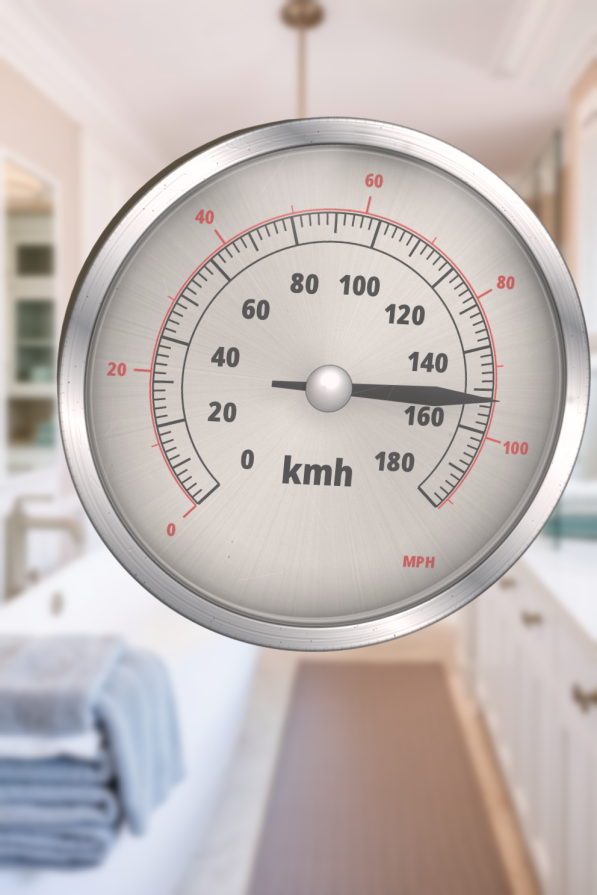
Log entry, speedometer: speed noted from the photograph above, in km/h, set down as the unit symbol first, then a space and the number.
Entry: km/h 152
